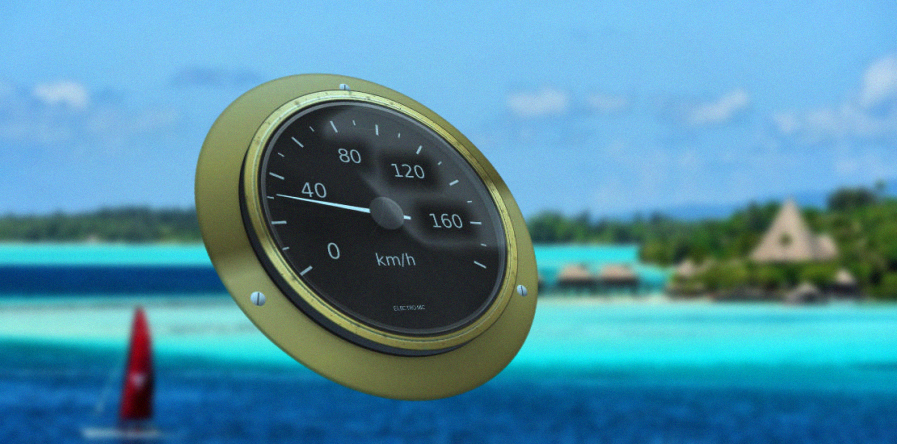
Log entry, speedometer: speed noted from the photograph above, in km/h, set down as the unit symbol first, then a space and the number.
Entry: km/h 30
